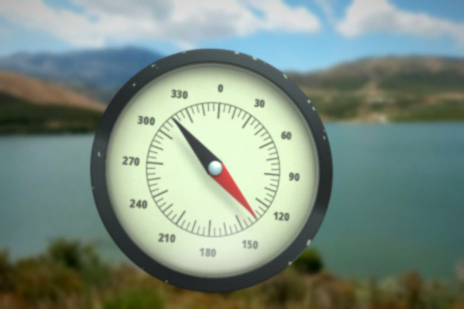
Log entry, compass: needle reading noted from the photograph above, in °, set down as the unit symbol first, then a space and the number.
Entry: ° 135
